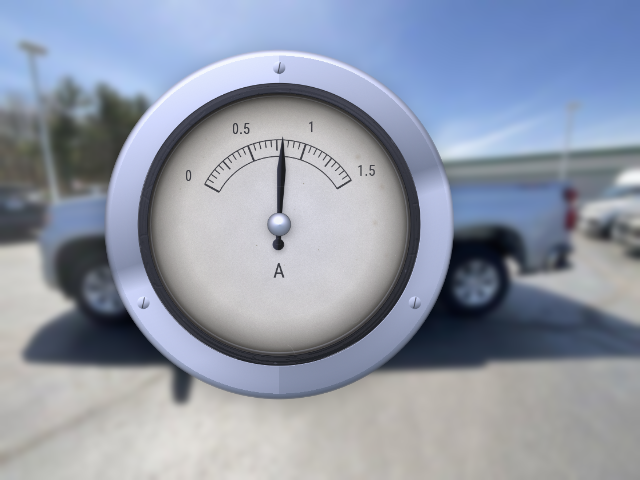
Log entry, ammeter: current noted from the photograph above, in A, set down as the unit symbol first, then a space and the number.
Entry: A 0.8
